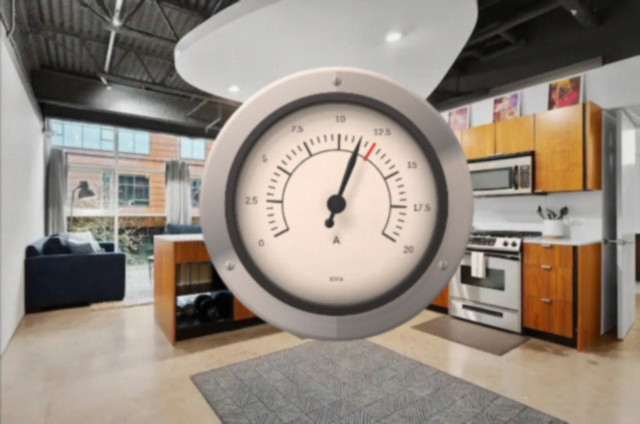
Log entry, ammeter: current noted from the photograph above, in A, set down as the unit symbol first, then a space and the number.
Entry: A 11.5
